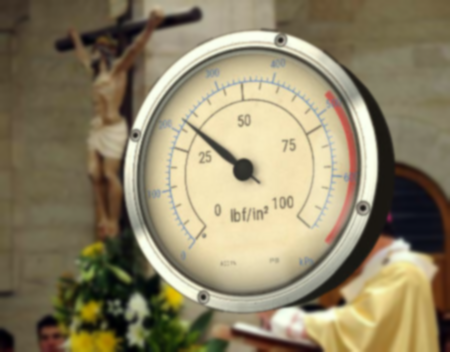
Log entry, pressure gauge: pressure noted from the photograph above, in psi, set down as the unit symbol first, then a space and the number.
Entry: psi 32.5
